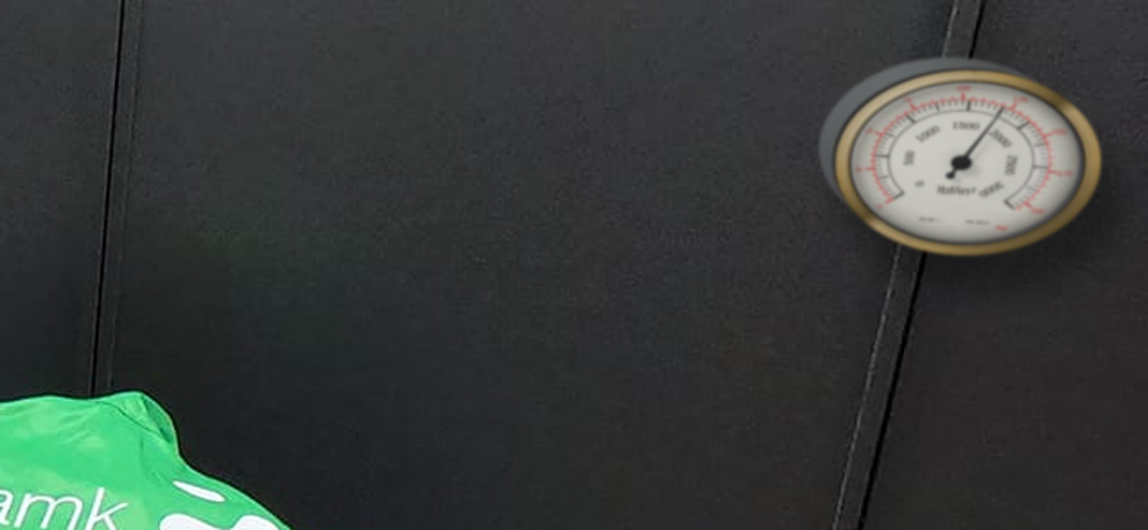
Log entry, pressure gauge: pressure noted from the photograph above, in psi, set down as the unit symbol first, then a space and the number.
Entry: psi 1750
